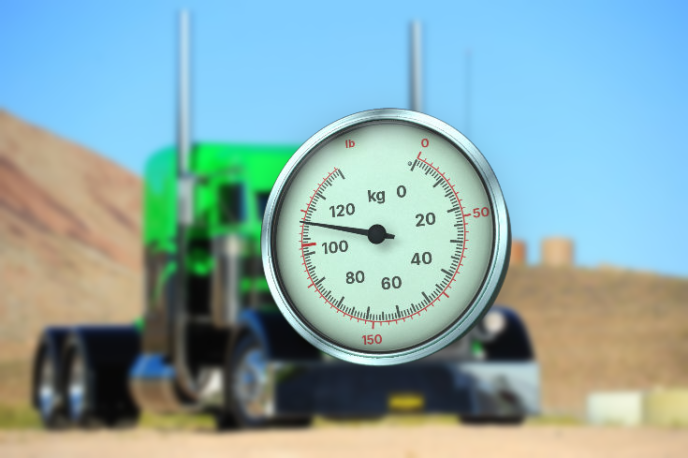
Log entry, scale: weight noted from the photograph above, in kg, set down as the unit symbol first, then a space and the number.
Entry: kg 110
